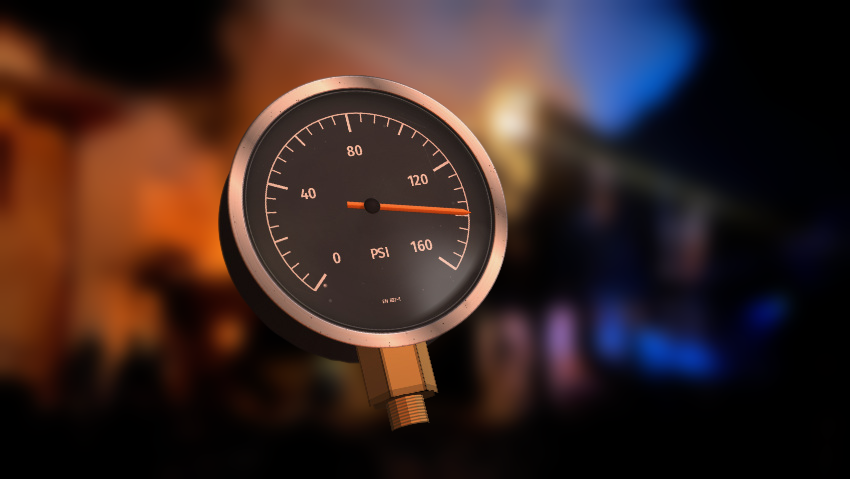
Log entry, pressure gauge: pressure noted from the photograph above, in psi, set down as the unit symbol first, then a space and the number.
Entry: psi 140
